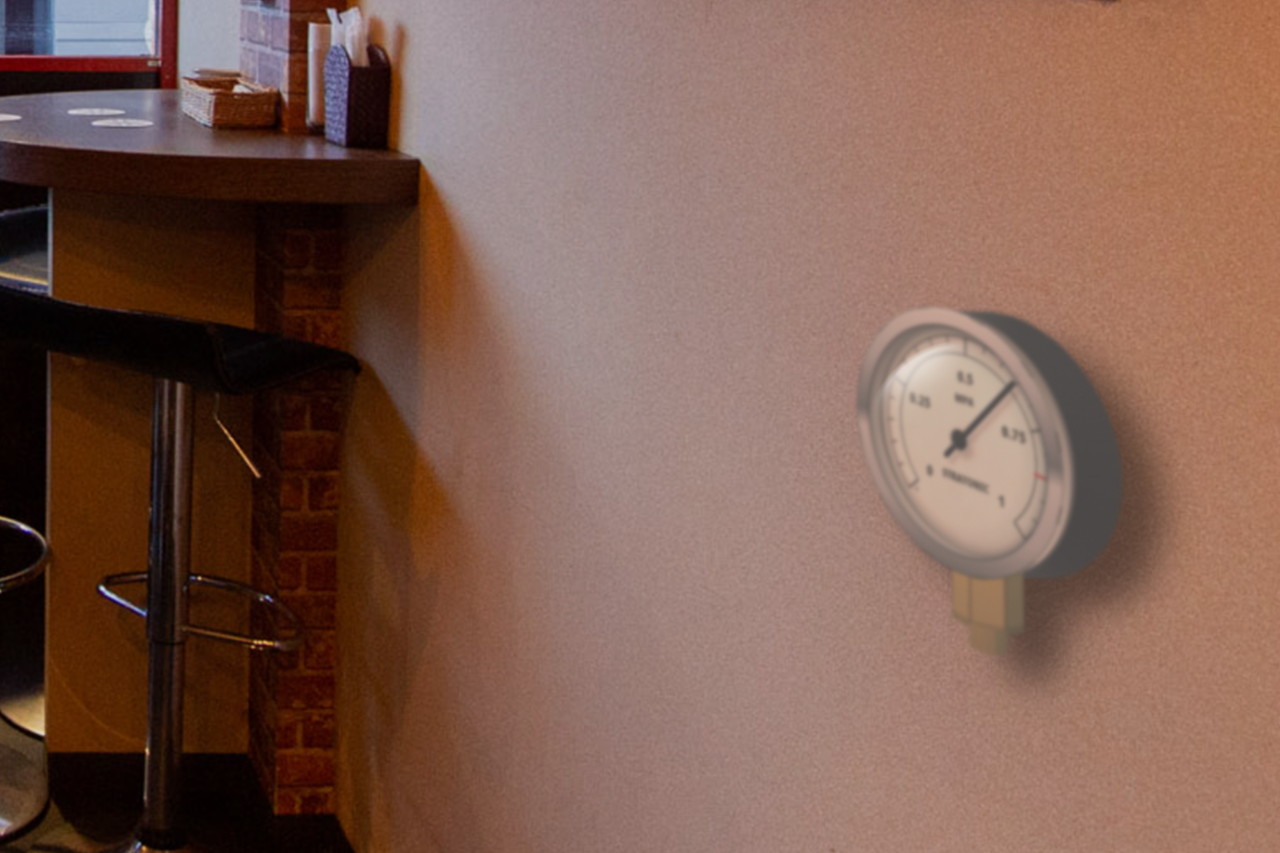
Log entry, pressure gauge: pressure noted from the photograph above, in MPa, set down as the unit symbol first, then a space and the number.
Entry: MPa 0.65
